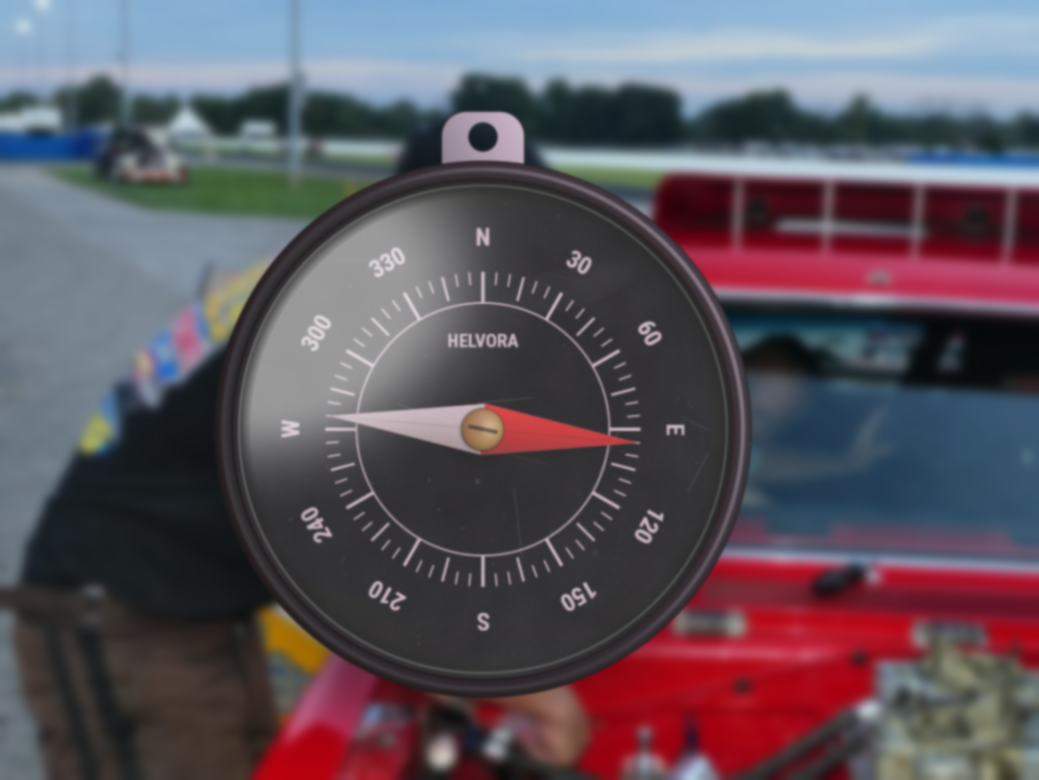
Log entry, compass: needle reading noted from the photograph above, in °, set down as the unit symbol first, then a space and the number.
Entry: ° 95
